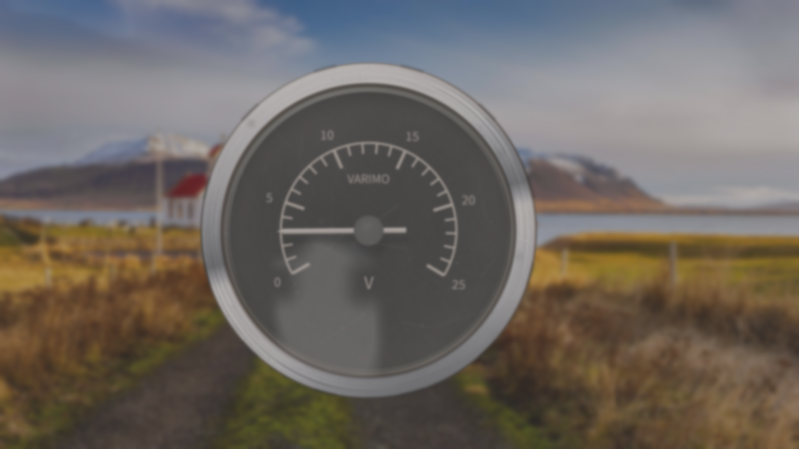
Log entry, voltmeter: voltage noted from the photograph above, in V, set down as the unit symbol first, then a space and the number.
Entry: V 3
